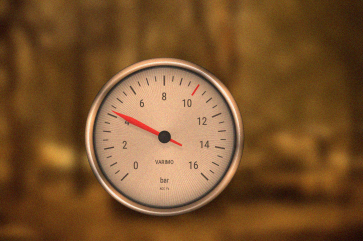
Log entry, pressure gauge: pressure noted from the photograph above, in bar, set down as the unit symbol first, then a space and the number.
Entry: bar 4.25
